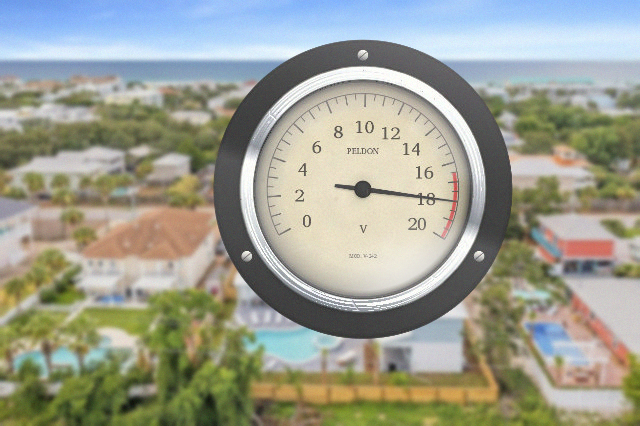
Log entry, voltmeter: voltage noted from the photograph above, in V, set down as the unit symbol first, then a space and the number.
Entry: V 18
